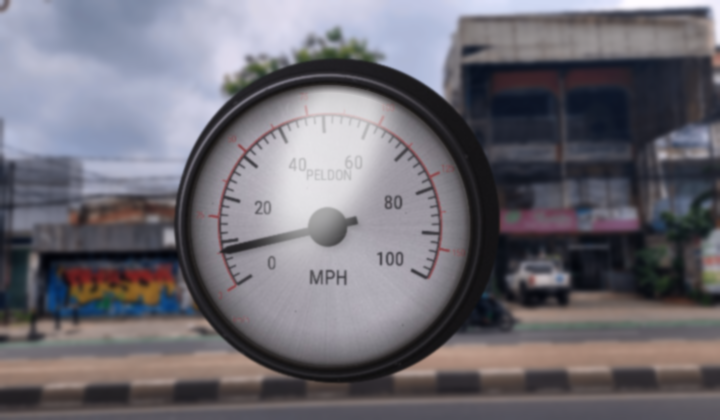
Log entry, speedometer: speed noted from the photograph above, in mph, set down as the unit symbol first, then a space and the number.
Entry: mph 8
